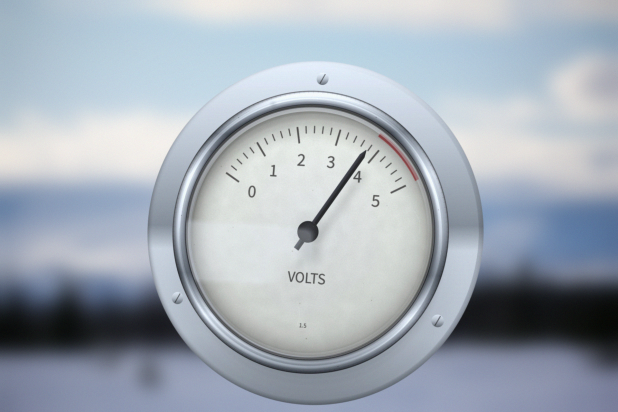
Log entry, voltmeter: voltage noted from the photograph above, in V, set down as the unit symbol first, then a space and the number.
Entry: V 3.8
